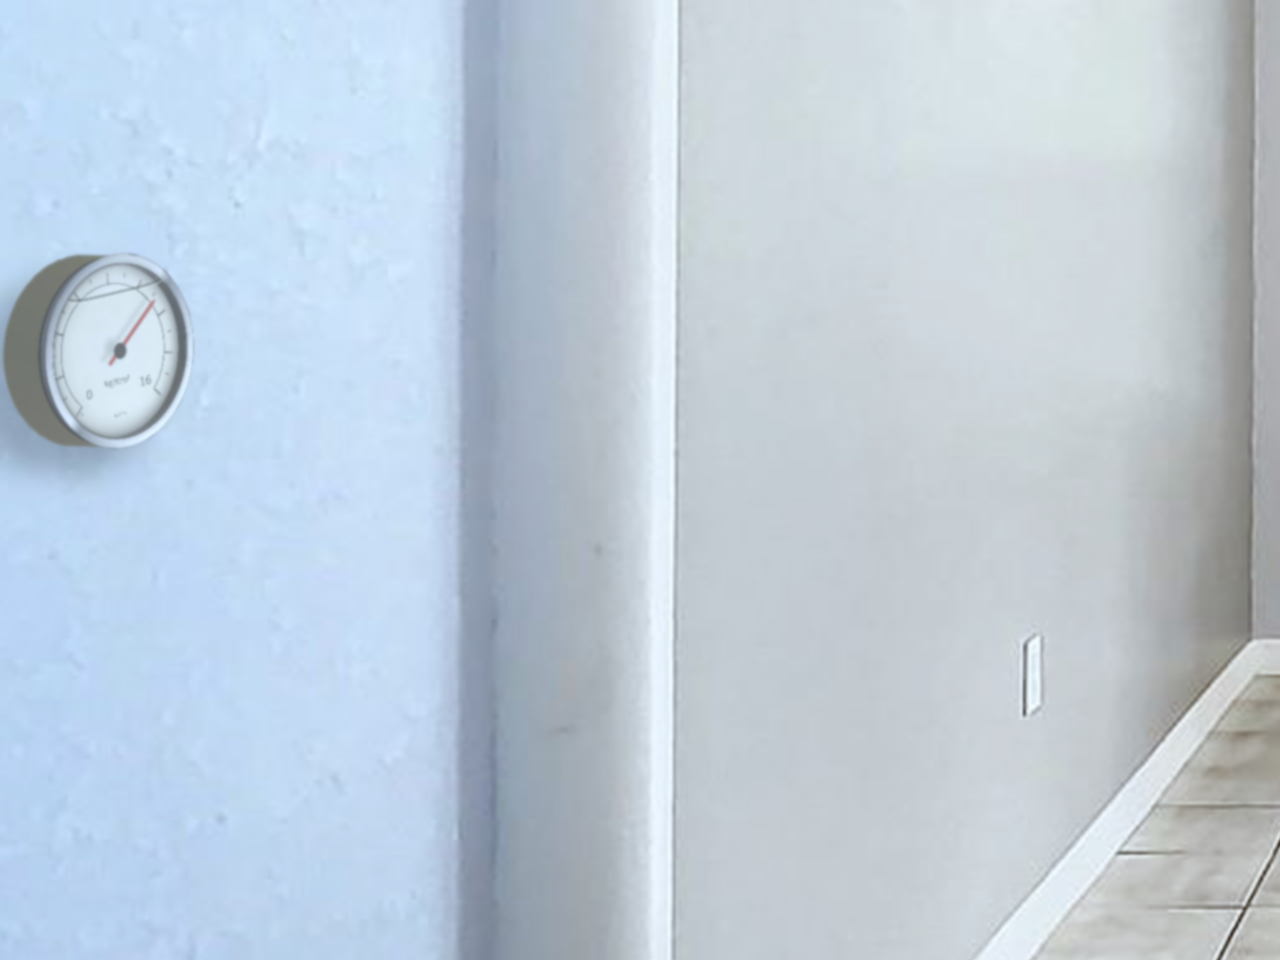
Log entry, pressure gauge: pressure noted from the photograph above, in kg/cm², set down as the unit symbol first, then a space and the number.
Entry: kg/cm² 11
